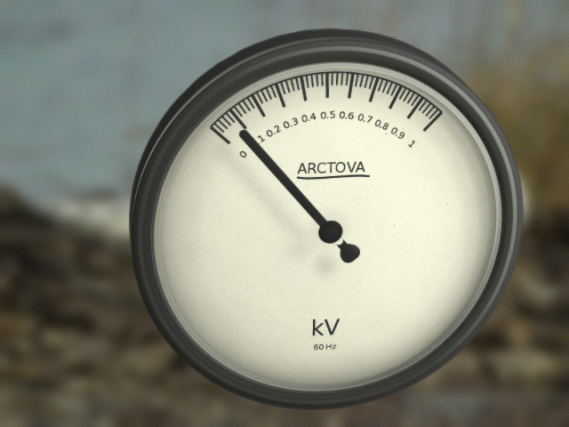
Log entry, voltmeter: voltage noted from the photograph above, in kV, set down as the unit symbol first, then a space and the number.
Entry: kV 0.08
